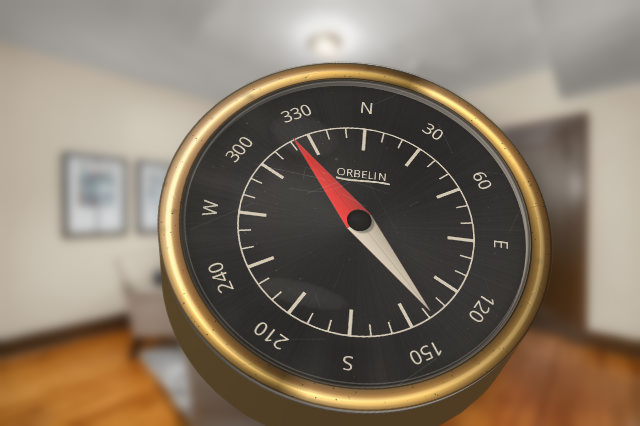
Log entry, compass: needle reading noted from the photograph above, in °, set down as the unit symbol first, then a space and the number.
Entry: ° 320
